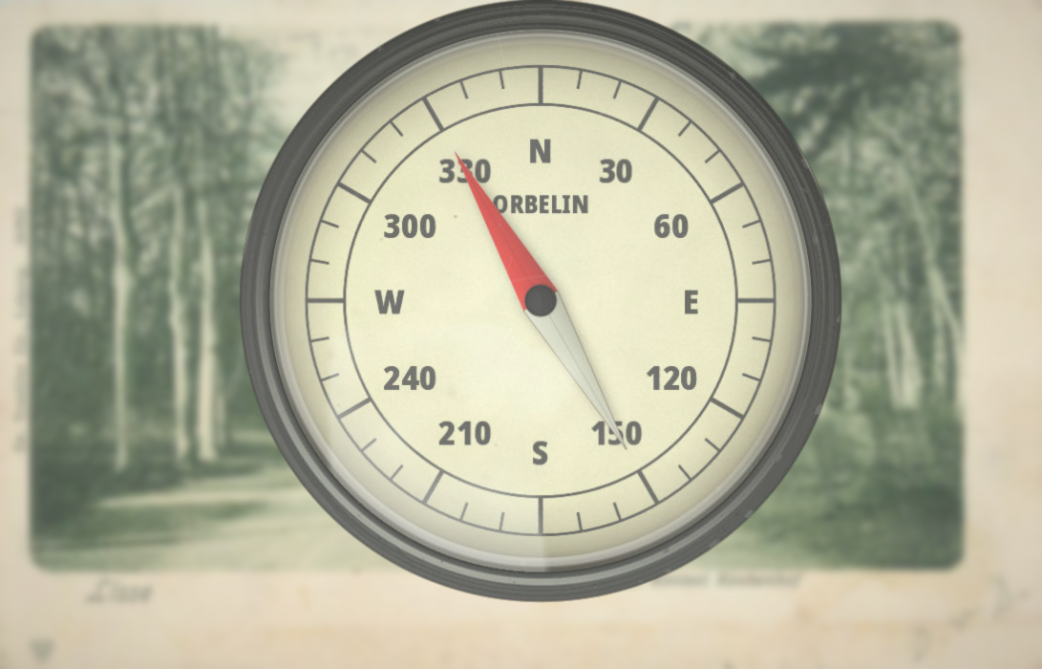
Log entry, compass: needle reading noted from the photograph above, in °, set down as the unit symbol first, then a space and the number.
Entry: ° 330
